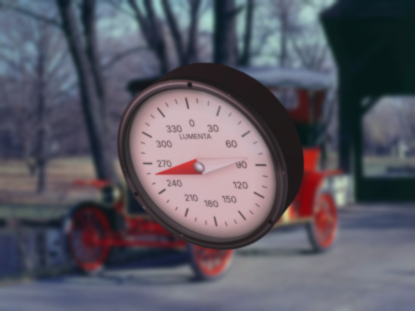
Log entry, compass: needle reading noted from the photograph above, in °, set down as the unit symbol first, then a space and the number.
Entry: ° 260
